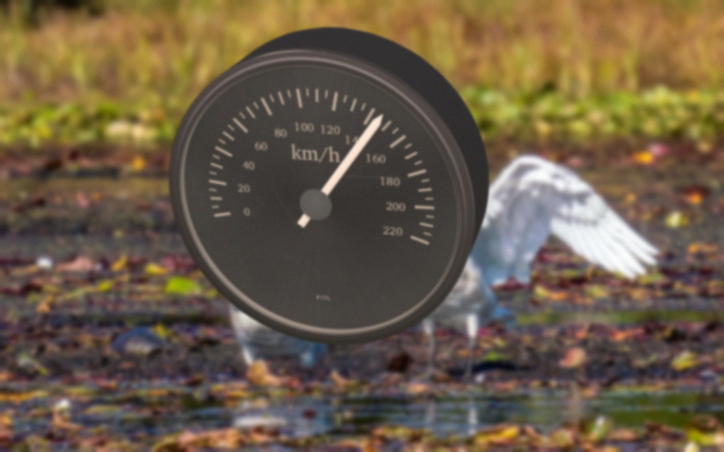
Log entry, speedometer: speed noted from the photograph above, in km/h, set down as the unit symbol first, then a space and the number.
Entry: km/h 145
